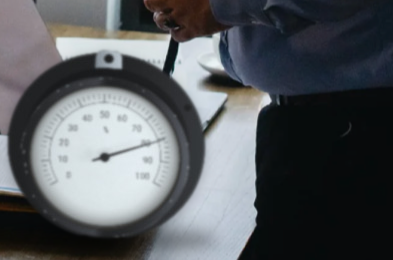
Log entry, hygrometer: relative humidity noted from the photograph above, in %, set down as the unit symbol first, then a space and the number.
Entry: % 80
